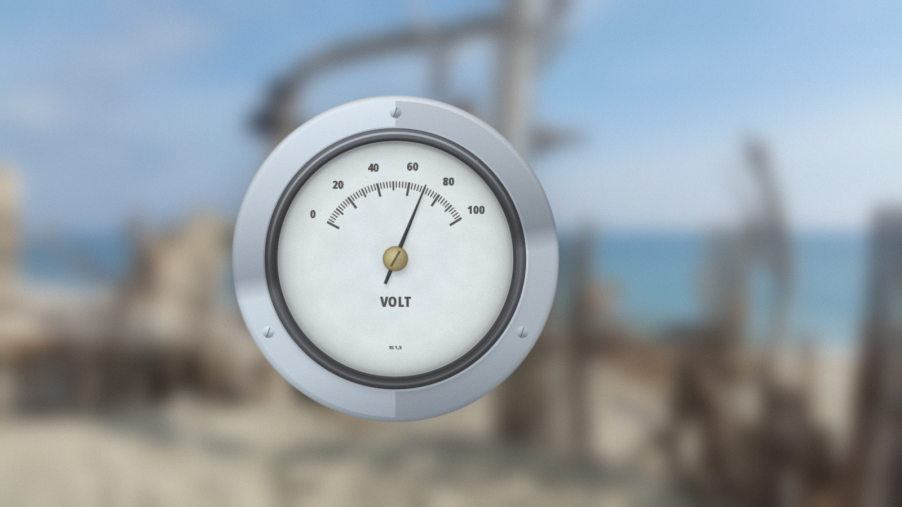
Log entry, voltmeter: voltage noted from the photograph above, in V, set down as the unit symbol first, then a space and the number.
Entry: V 70
